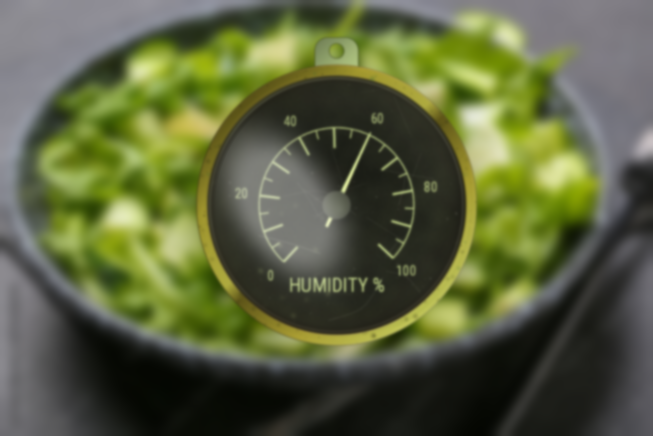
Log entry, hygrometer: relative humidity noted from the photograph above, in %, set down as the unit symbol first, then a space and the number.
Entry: % 60
